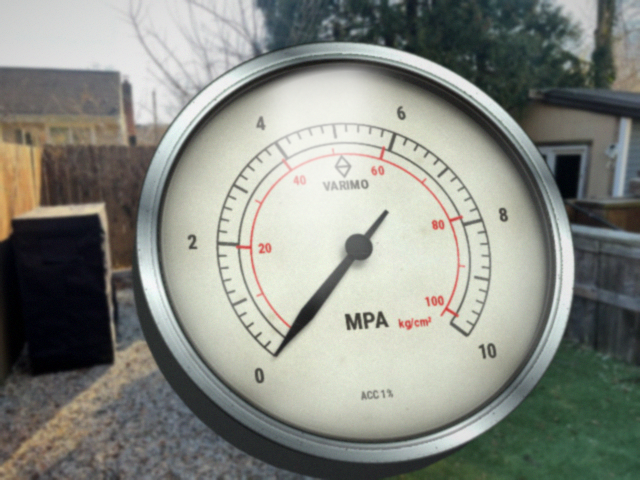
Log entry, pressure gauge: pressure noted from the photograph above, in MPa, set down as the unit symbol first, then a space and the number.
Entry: MPa 0
